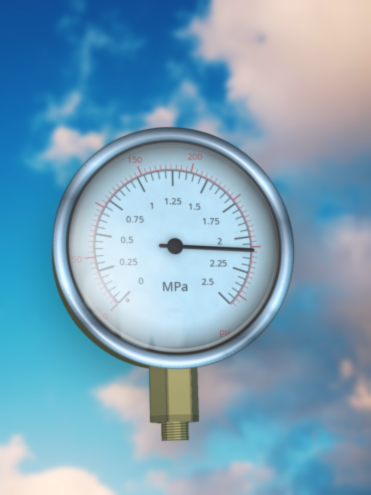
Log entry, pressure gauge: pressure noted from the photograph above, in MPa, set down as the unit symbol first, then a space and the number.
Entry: MPa 2.1
